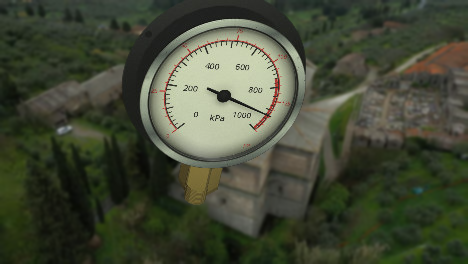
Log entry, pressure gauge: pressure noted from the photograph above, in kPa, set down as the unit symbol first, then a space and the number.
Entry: kPa 920
